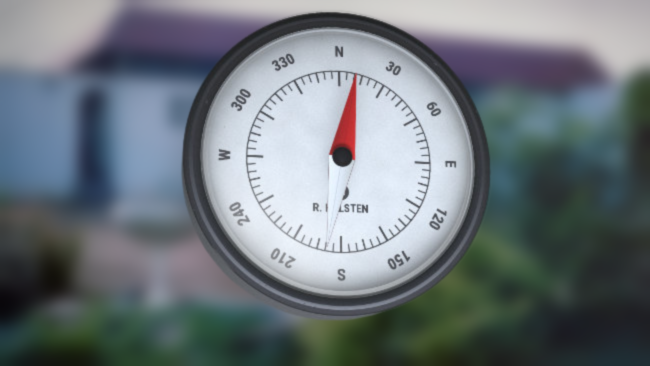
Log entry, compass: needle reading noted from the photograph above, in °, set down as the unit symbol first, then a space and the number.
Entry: ° 10
